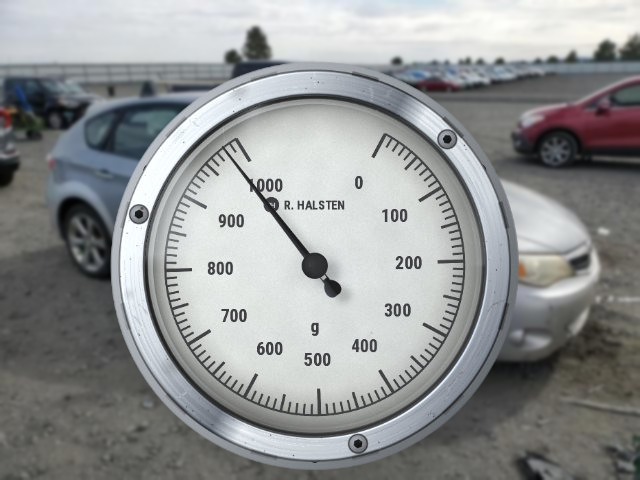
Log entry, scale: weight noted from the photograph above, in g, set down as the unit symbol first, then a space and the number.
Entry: g 980
